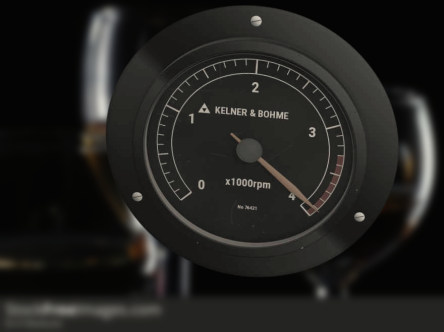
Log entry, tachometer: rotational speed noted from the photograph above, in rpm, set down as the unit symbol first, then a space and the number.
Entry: rpm 3900
